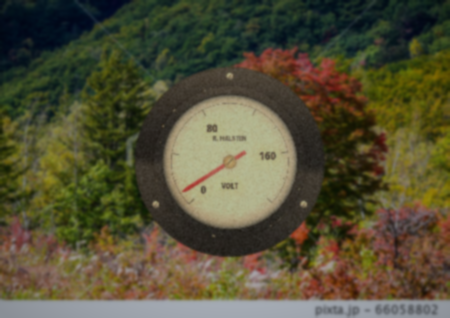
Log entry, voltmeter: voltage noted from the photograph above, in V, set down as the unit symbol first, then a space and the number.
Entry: V 10
